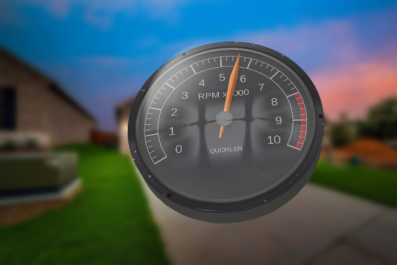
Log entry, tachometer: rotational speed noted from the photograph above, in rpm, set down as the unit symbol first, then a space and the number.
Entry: rpm 5600
